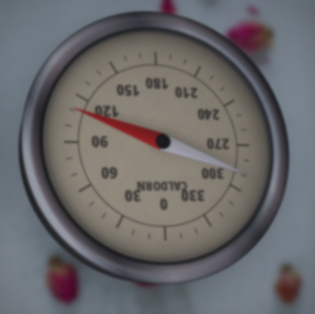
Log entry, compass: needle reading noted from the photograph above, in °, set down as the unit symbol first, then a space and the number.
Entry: ° 110
